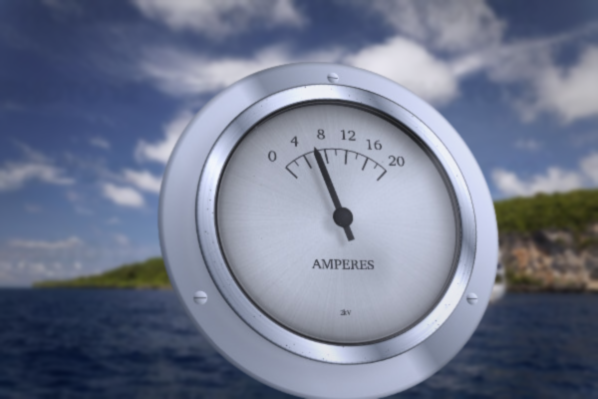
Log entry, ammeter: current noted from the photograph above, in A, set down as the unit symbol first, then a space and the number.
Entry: A 6
